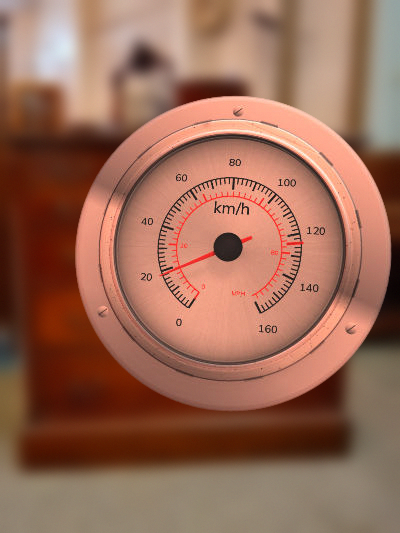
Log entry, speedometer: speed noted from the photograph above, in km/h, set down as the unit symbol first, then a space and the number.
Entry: km/h 18
